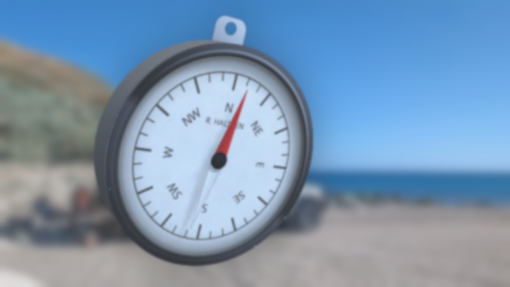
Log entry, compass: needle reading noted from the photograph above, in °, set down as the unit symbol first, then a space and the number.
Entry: ° 10
